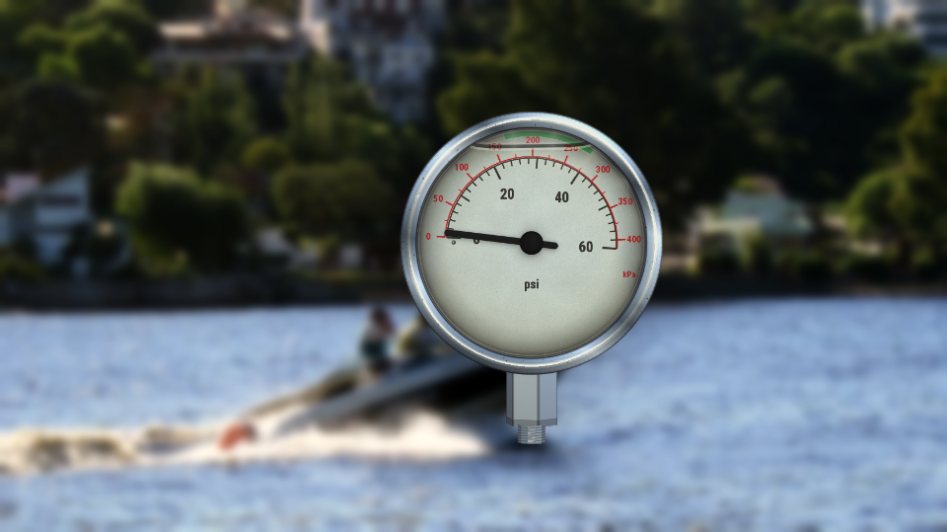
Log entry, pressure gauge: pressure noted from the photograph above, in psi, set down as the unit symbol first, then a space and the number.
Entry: psi 1
